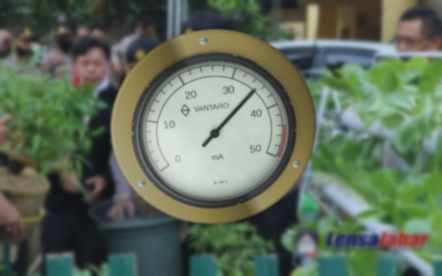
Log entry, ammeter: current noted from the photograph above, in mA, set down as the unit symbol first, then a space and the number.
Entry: mA 35
